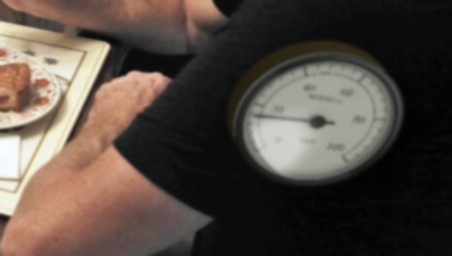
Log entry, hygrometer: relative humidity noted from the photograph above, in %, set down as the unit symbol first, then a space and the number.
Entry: % 16
